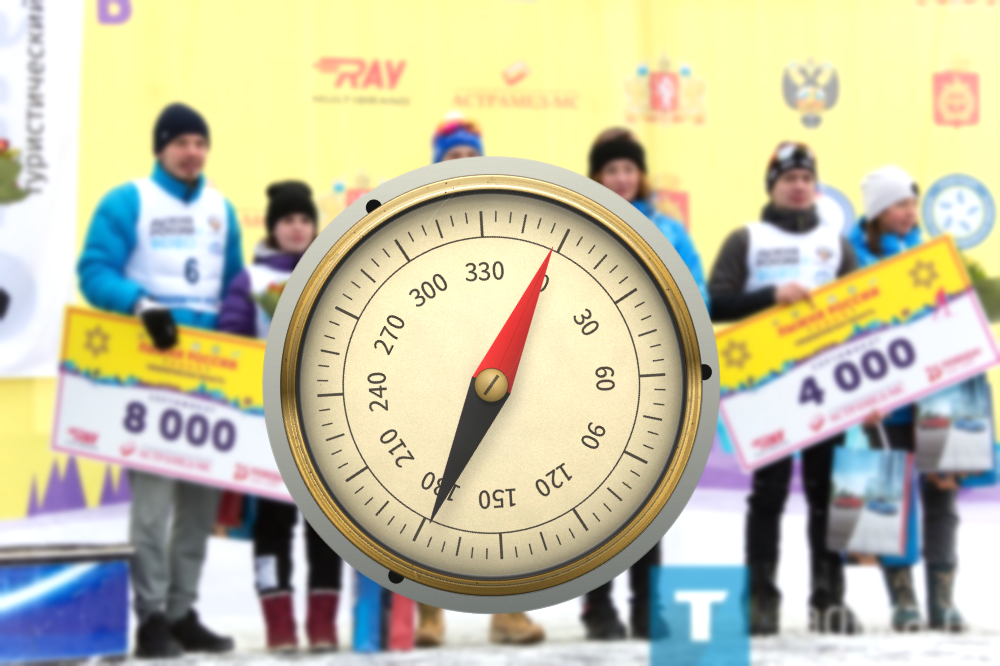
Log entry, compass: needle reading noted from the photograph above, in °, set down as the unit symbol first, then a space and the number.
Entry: ° 357.5
